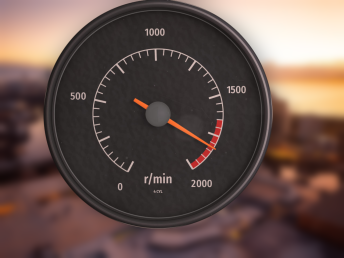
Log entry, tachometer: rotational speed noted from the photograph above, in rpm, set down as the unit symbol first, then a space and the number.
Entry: rpm 1825
